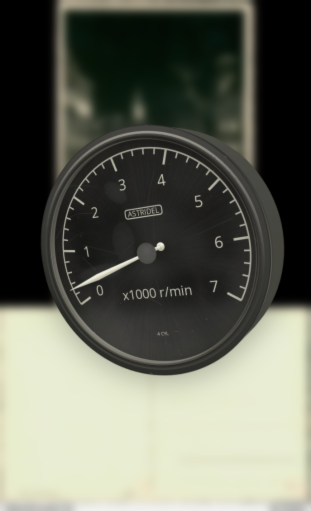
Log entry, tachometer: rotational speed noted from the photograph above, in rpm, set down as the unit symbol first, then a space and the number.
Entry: rpm 300
